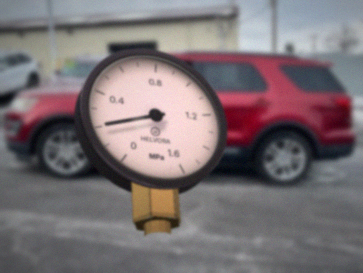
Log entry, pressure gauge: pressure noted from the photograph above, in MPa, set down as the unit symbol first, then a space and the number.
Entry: MPa 0.2
